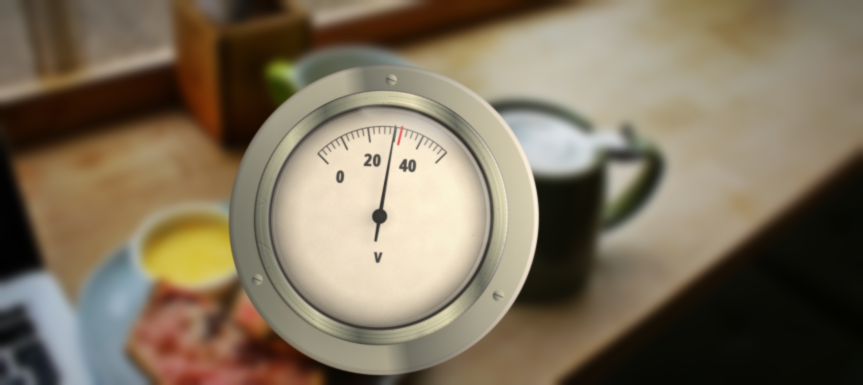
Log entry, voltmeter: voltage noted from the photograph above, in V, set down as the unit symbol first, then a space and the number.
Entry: V 30
